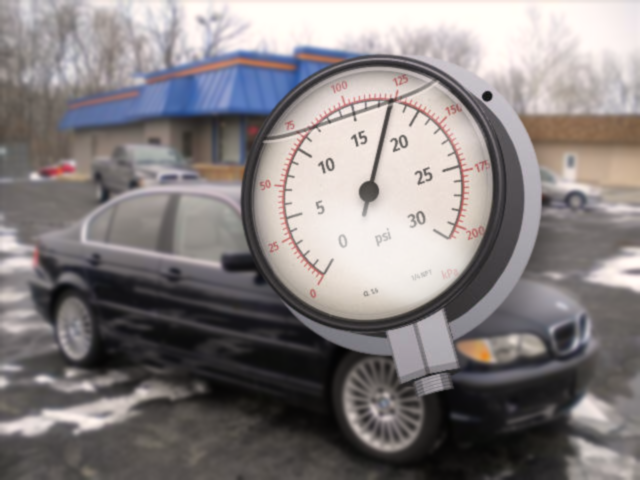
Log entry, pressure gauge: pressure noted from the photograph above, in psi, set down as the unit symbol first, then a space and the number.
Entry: psi 18
